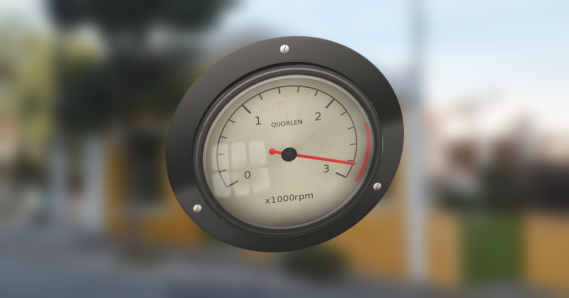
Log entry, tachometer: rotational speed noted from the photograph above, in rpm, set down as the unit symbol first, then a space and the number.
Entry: rpm 2800
